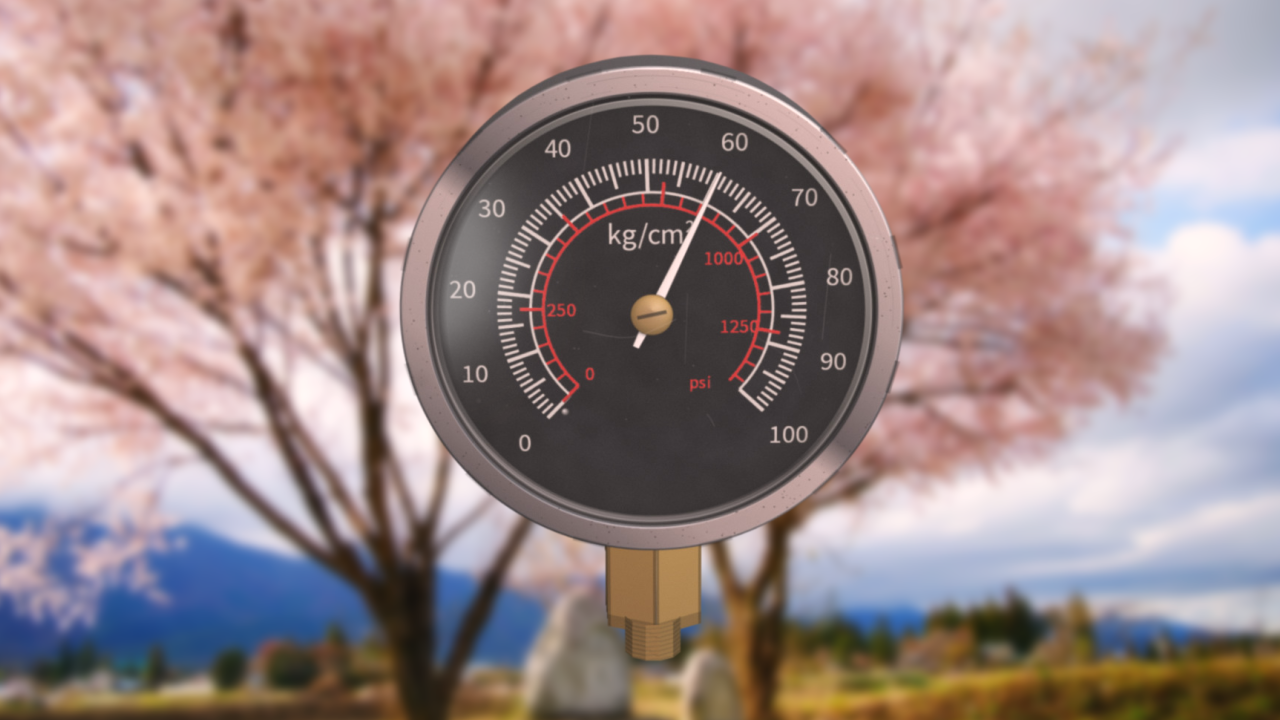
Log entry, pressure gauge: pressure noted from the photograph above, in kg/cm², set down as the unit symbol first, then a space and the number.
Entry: kg/cm² 60
